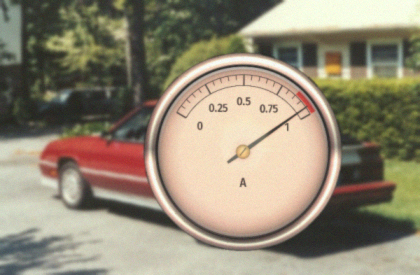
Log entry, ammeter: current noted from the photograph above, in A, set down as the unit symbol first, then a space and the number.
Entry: A 0.95
